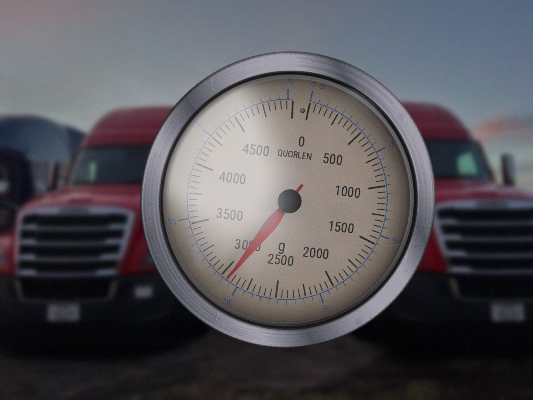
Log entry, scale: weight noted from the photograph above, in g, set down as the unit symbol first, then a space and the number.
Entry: g 2950
